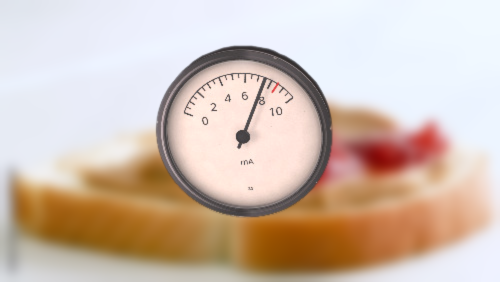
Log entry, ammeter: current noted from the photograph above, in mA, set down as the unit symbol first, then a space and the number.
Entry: mA 7.5
